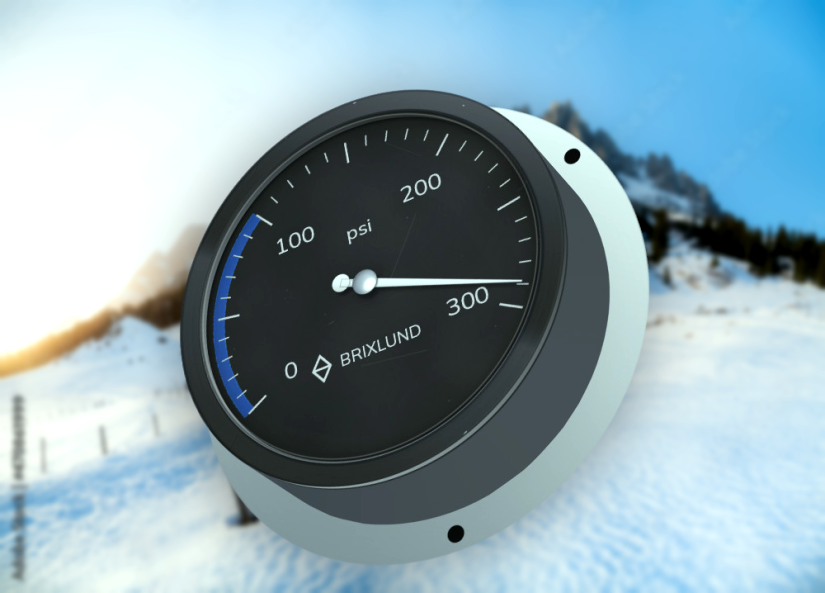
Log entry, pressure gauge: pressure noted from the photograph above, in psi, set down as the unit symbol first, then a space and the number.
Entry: psi 290
